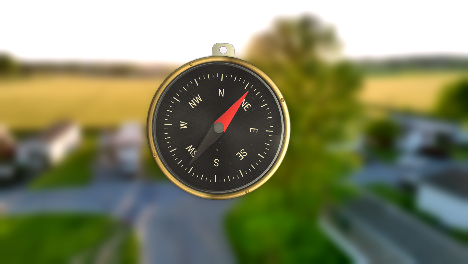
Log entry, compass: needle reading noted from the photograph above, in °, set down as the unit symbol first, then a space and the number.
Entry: ° 35
